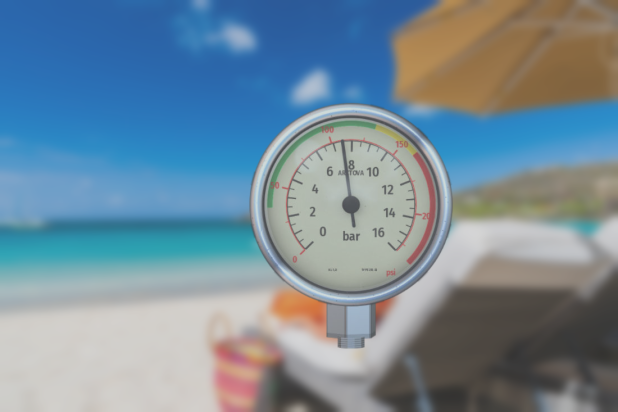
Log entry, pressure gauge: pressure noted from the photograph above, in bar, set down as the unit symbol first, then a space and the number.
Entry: bar 7.5
